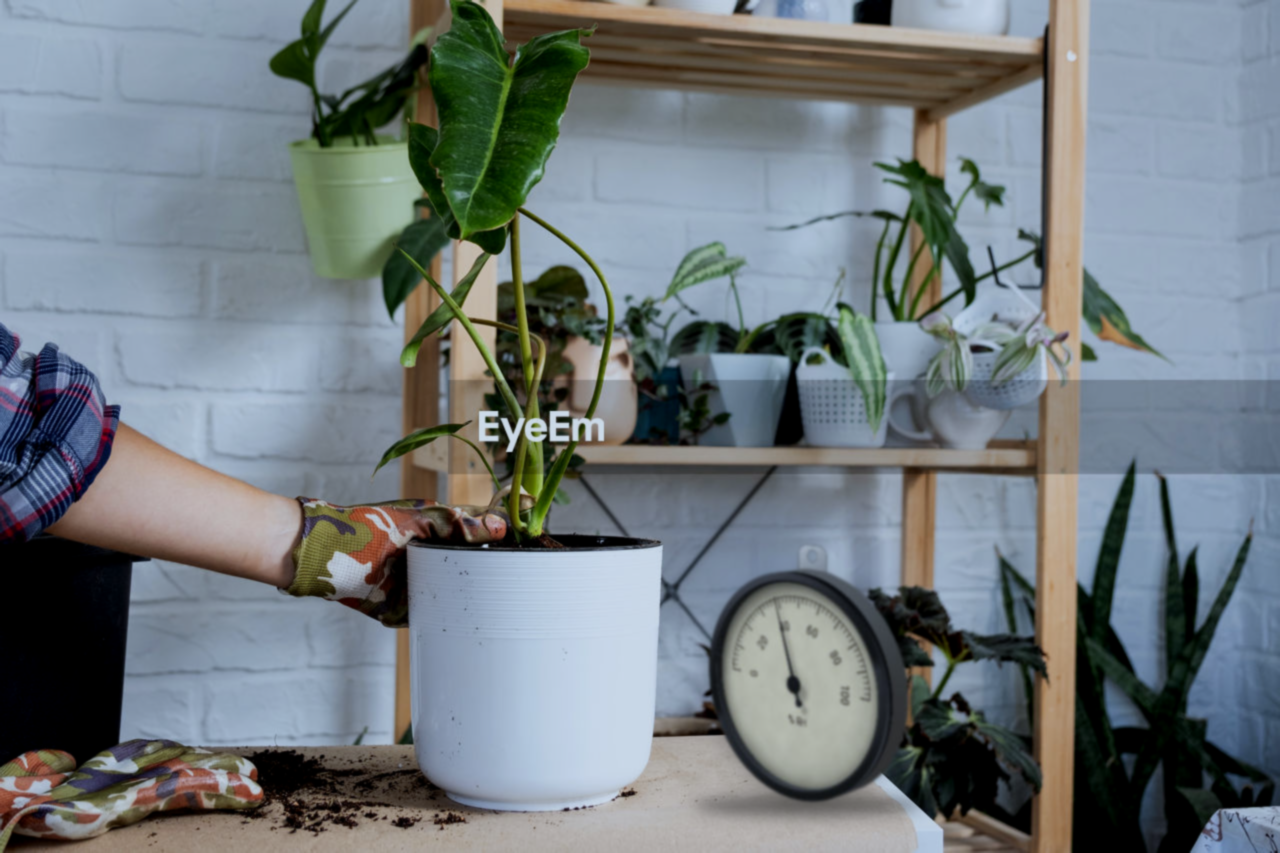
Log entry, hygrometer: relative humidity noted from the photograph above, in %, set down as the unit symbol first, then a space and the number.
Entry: % 40
